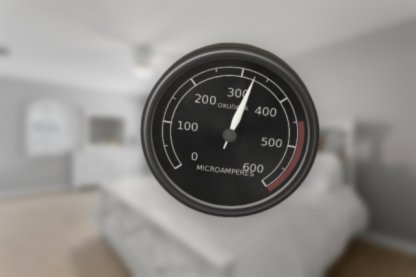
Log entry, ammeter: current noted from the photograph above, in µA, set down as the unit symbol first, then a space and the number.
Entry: µA 325
